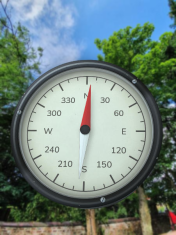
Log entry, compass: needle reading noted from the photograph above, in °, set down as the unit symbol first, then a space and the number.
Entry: ° 5
